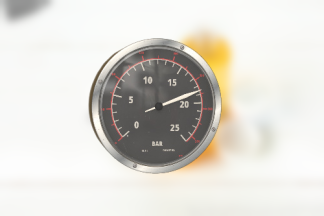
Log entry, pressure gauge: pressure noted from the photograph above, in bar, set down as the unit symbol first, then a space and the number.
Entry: bar 18.5
